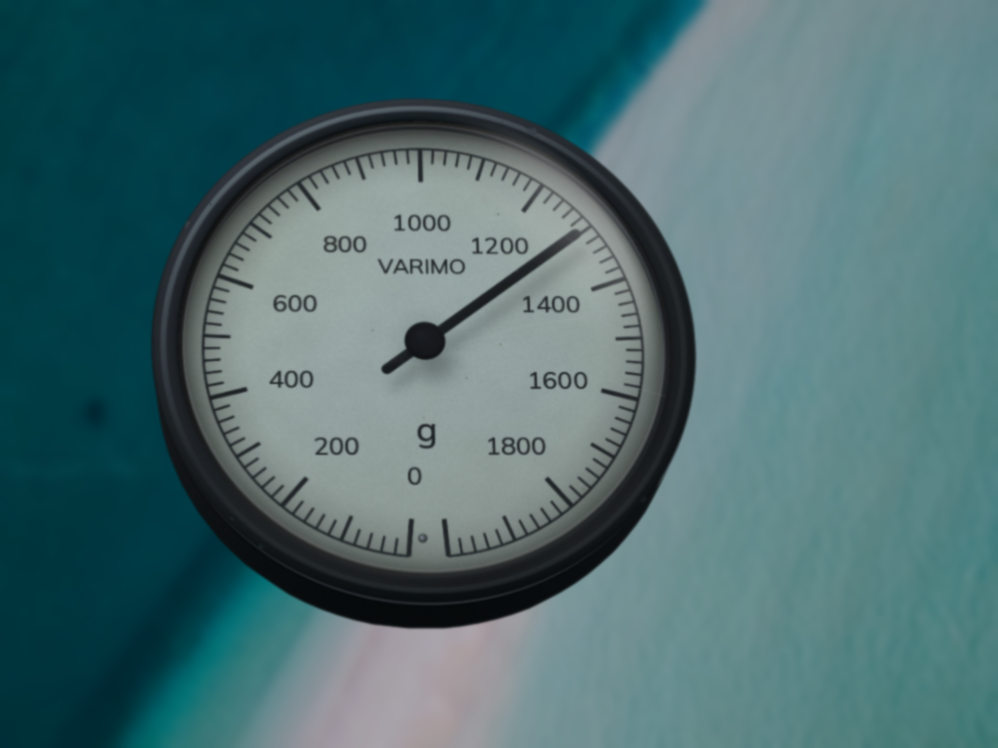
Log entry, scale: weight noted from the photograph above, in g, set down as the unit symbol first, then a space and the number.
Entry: g 1300
